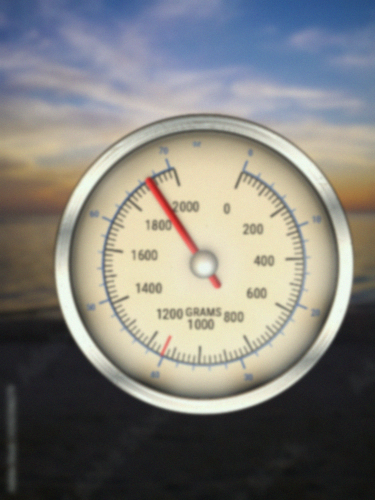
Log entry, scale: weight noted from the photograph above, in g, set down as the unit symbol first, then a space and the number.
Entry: g 1900
